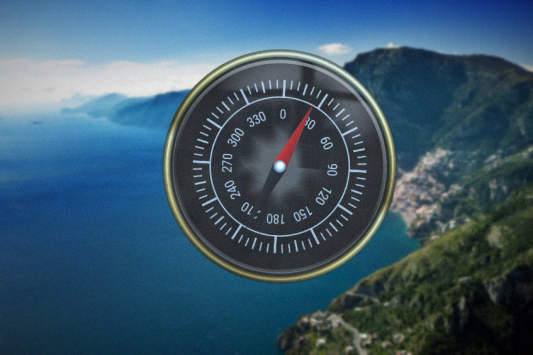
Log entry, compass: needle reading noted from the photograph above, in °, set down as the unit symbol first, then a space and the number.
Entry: ° 25
